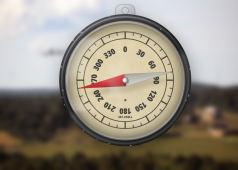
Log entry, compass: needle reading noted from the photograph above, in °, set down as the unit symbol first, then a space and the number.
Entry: ° 260
